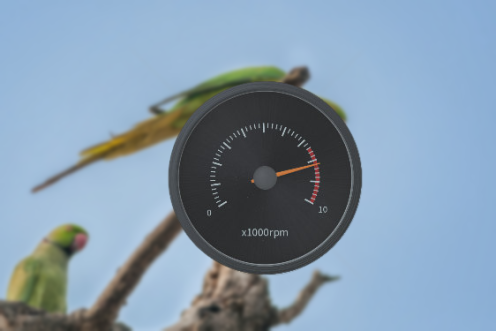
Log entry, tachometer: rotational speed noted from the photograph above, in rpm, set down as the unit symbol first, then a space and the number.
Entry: rpm 8200
